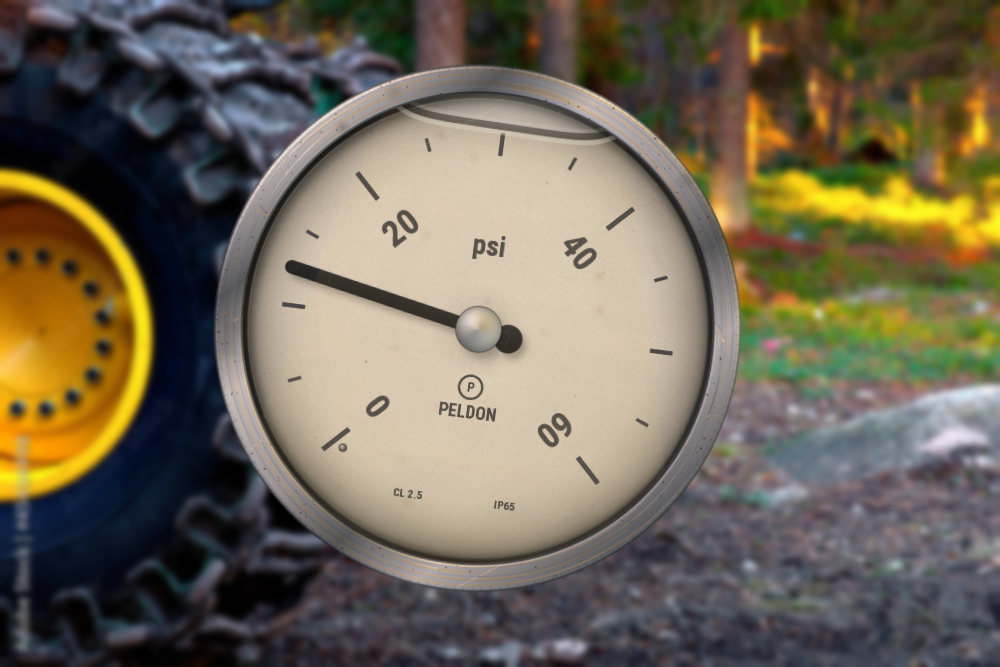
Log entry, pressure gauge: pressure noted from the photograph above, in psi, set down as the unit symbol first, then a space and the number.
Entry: psi 12.5
